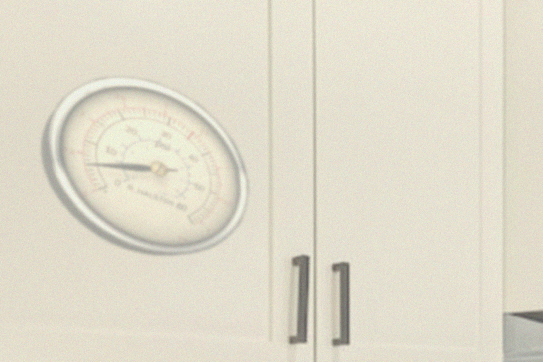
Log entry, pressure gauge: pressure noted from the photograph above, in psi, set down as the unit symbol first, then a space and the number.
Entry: psi 5
